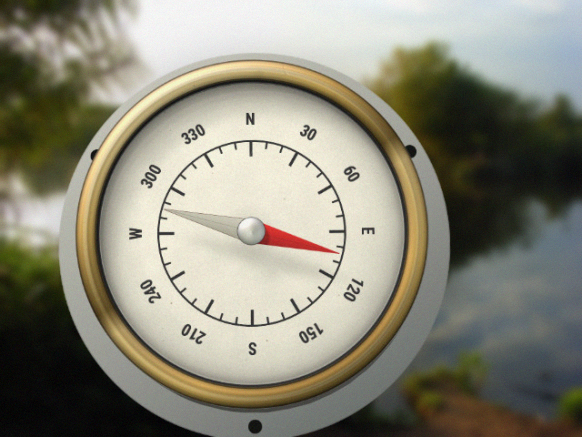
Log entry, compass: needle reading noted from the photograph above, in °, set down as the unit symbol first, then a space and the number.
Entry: ° 105
